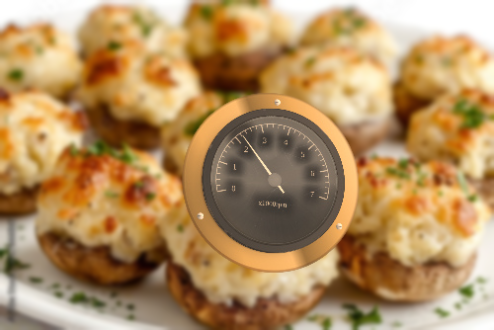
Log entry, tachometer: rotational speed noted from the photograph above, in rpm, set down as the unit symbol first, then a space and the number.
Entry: rpm 2200
